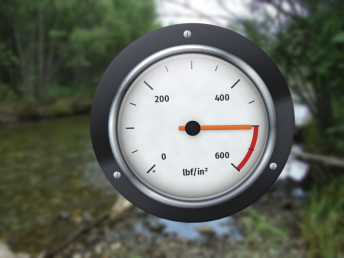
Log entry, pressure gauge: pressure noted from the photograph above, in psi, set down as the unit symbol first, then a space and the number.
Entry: psi 500
